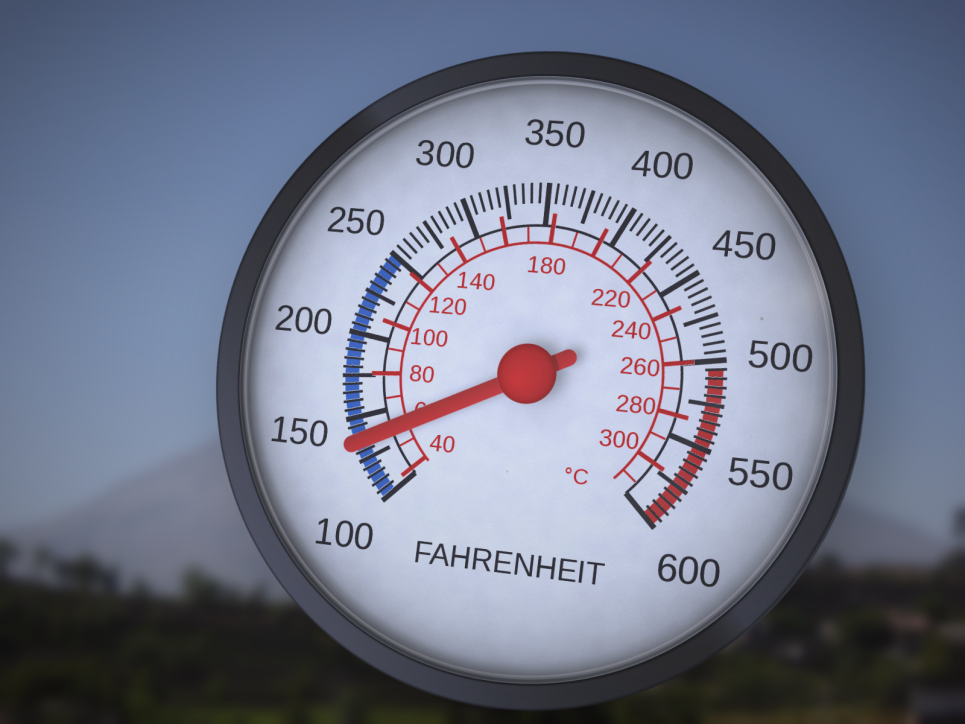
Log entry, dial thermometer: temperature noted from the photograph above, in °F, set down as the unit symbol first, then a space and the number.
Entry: °F 135
